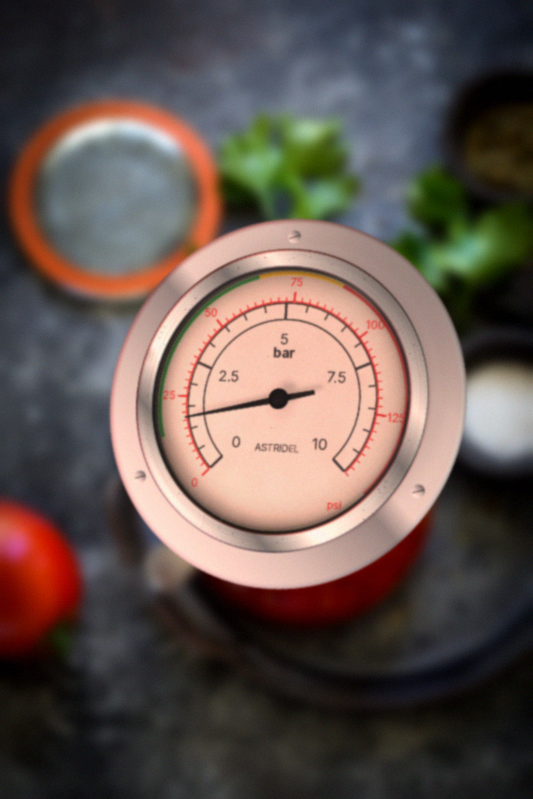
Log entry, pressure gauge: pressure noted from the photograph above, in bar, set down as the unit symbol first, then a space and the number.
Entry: bar 1.25
